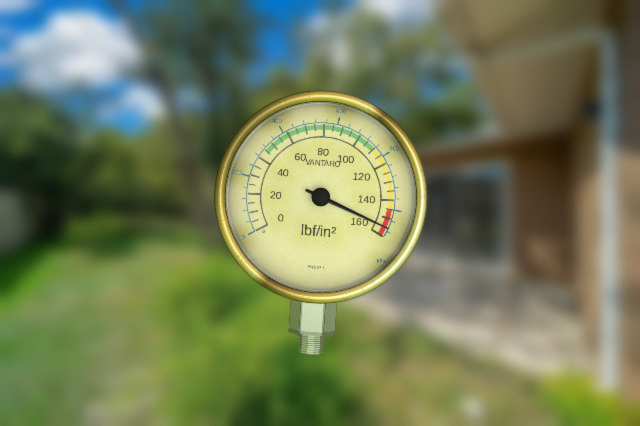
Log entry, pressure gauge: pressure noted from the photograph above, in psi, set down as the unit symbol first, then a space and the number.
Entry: psi 155
